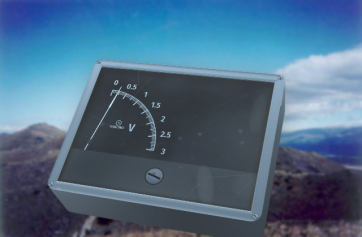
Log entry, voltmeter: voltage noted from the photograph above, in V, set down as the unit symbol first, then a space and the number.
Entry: V 0.25
